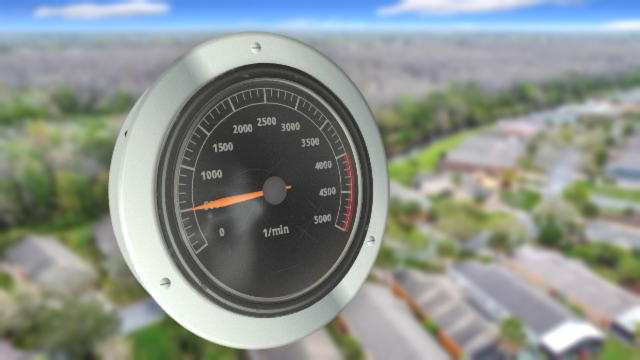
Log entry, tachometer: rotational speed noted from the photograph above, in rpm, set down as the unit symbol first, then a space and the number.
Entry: rpm 500
